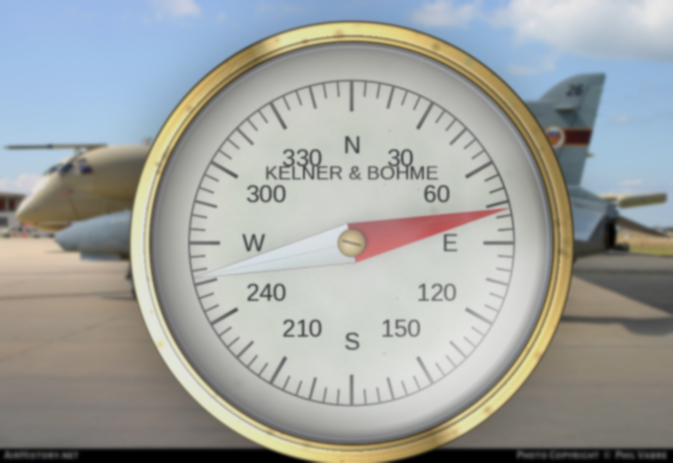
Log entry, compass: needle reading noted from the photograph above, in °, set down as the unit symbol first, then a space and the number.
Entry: ° 77.5
